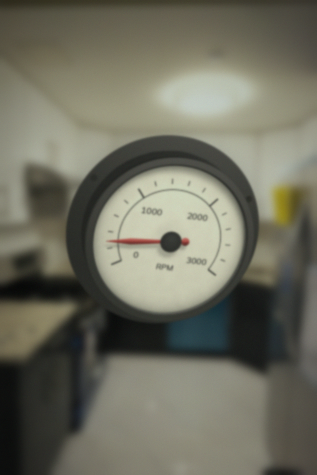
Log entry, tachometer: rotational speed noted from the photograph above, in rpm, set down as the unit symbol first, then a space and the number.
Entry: rpm 300
